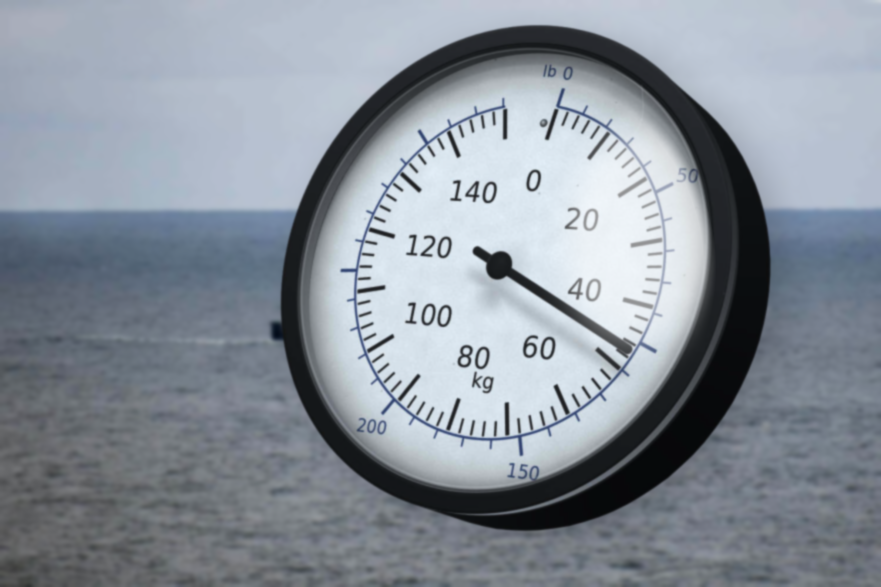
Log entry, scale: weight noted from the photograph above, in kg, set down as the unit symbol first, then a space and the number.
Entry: kg 47
